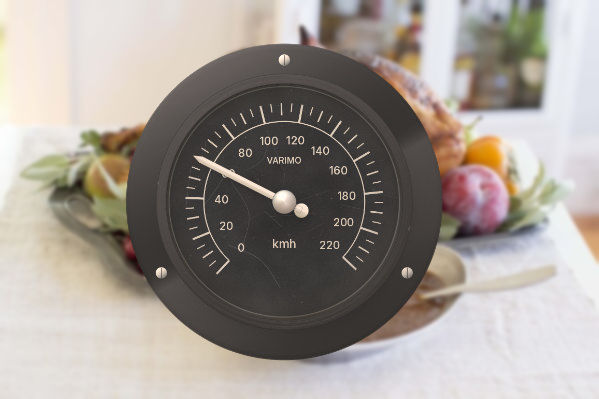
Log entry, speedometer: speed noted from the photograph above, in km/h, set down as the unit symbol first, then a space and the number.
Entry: km/h 60
